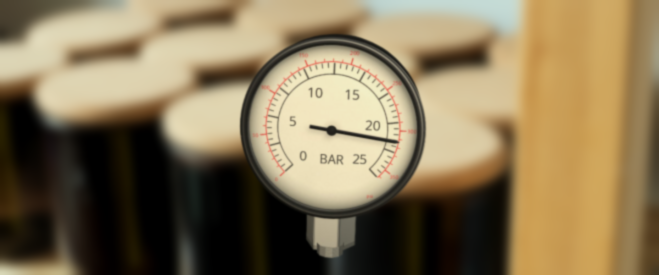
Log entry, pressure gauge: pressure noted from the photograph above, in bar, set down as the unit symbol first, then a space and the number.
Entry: bar 21.5
